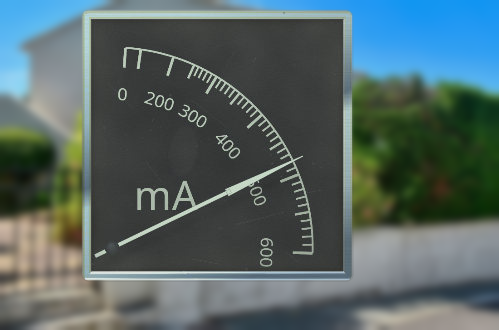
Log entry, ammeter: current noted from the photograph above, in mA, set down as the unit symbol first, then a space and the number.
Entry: mA 480
